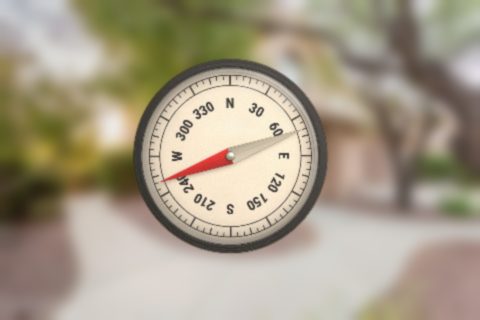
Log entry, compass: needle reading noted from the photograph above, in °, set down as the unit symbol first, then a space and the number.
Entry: ° 250
